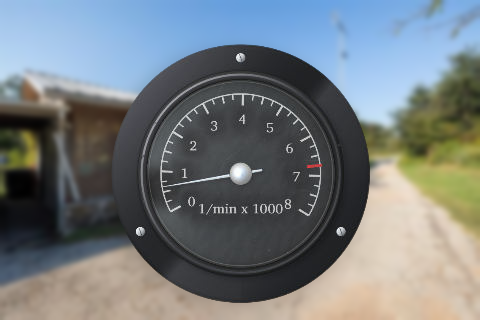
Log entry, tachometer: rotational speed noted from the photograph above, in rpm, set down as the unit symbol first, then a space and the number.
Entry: rpm 625
